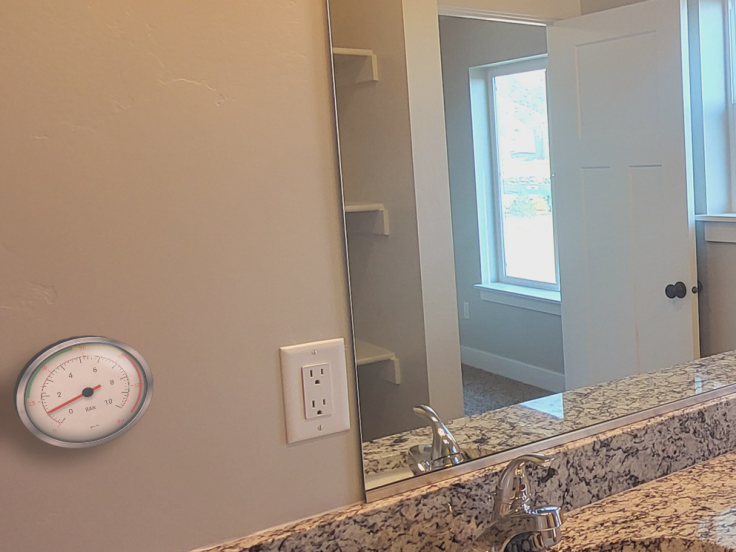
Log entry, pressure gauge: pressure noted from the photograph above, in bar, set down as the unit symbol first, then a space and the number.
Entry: bar 1
